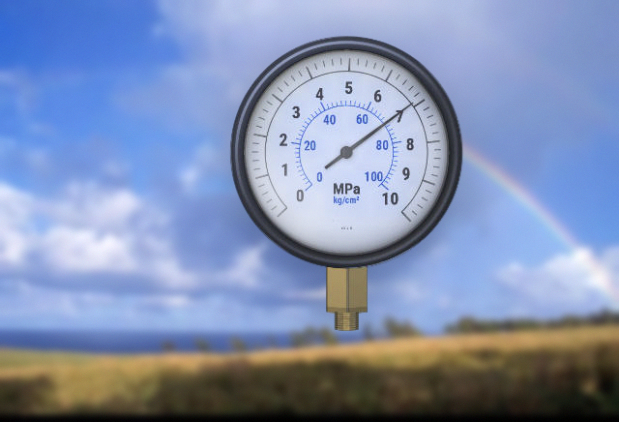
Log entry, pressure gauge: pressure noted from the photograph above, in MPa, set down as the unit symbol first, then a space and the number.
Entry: MPa 6.9
